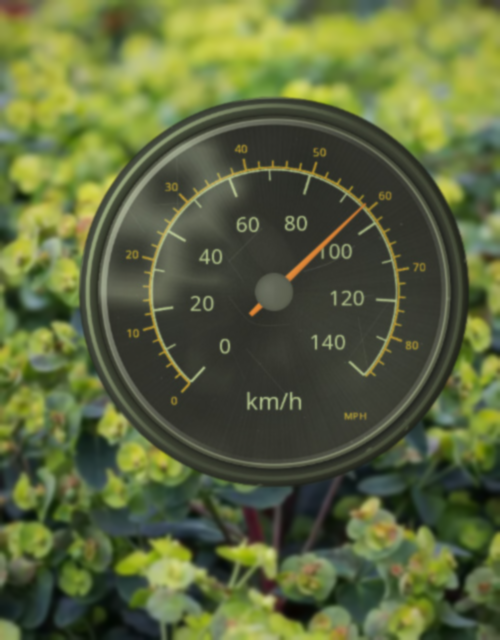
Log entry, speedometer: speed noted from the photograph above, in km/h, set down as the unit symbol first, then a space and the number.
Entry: km/h 95
